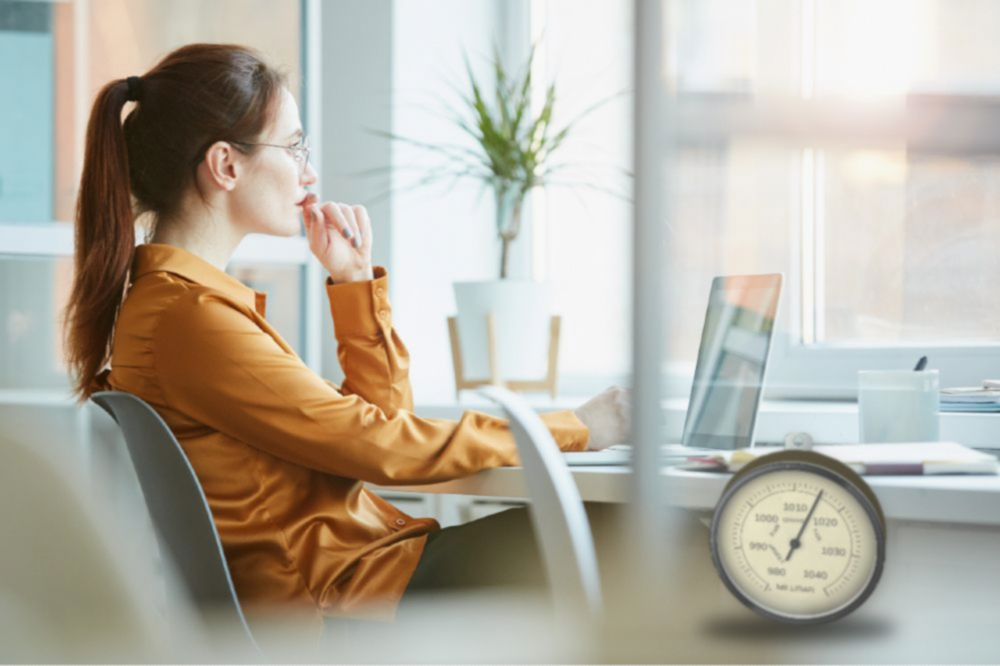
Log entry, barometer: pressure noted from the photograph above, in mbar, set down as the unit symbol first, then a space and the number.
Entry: mbar 1015
